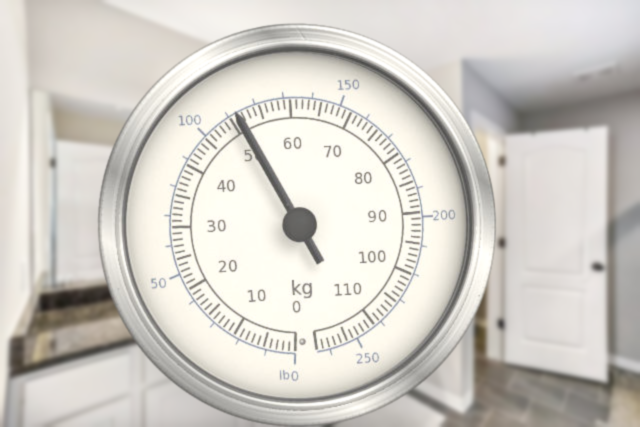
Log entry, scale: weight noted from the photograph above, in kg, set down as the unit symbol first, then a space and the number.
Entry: kg 51
